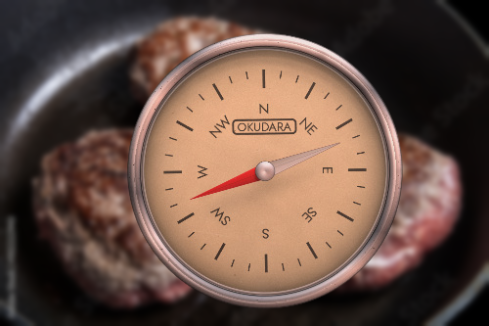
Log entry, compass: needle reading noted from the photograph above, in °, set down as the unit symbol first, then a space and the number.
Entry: ° 250
